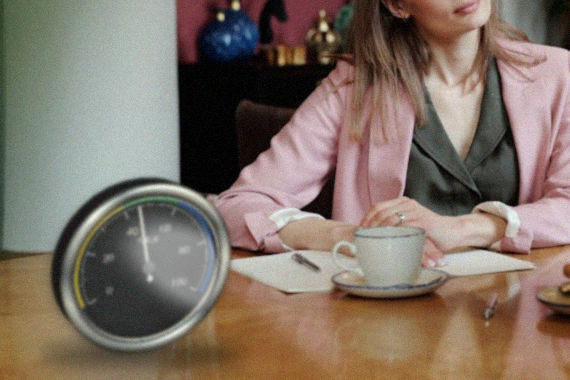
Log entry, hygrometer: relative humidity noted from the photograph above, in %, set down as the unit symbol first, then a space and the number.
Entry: % 45
